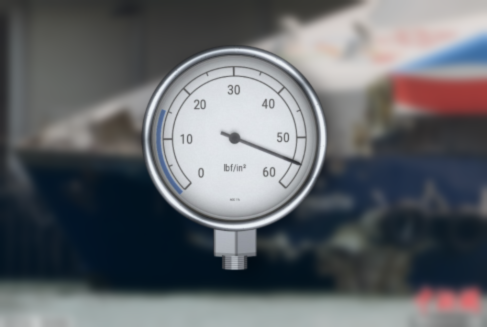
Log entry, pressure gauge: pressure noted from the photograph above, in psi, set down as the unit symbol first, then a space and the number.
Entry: psi 55
